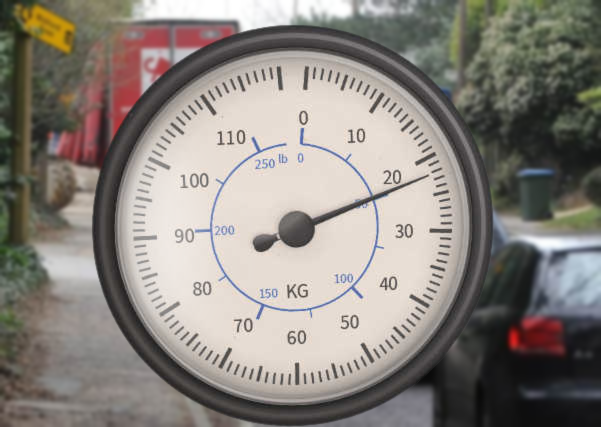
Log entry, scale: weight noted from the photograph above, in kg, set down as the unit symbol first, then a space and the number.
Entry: kg 22
